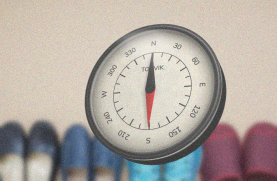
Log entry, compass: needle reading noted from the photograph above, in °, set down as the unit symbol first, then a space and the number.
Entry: ° 180
